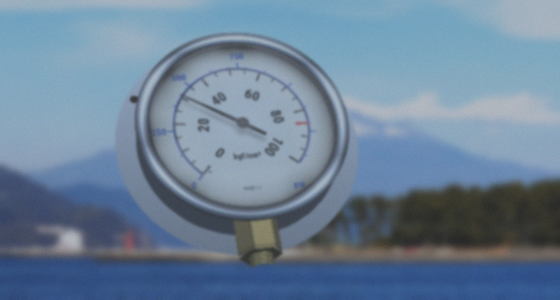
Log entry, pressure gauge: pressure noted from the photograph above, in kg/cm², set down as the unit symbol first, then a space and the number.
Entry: kg/cm² 30
